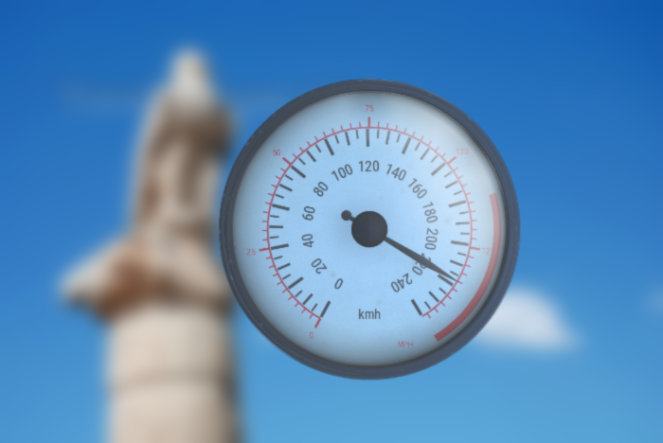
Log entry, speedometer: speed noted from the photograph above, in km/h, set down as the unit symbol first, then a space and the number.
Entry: km/h 217.5
